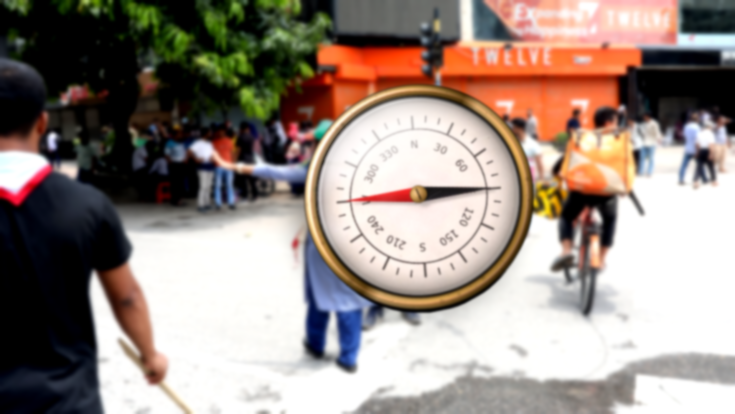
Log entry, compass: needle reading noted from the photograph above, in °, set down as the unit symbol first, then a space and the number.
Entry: ° 270
